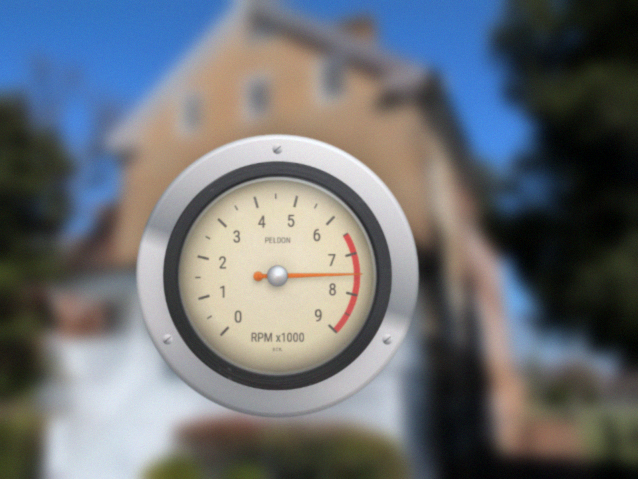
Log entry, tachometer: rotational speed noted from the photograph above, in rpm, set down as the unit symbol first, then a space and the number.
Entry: rpm 7500
